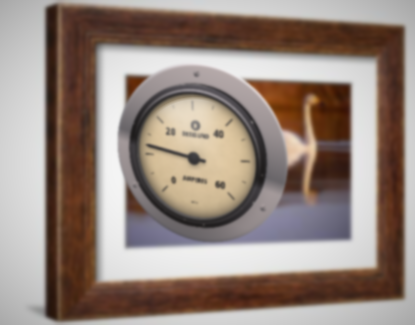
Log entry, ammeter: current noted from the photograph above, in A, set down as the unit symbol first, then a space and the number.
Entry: A 12.5
